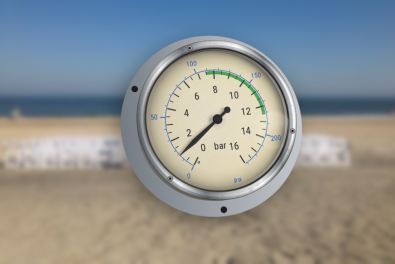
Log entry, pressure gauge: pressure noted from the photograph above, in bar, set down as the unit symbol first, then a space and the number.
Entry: bar 1
